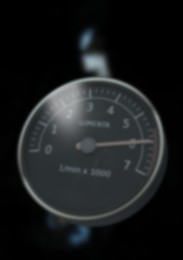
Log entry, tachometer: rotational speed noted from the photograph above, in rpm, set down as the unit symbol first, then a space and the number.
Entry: rpm 6000
